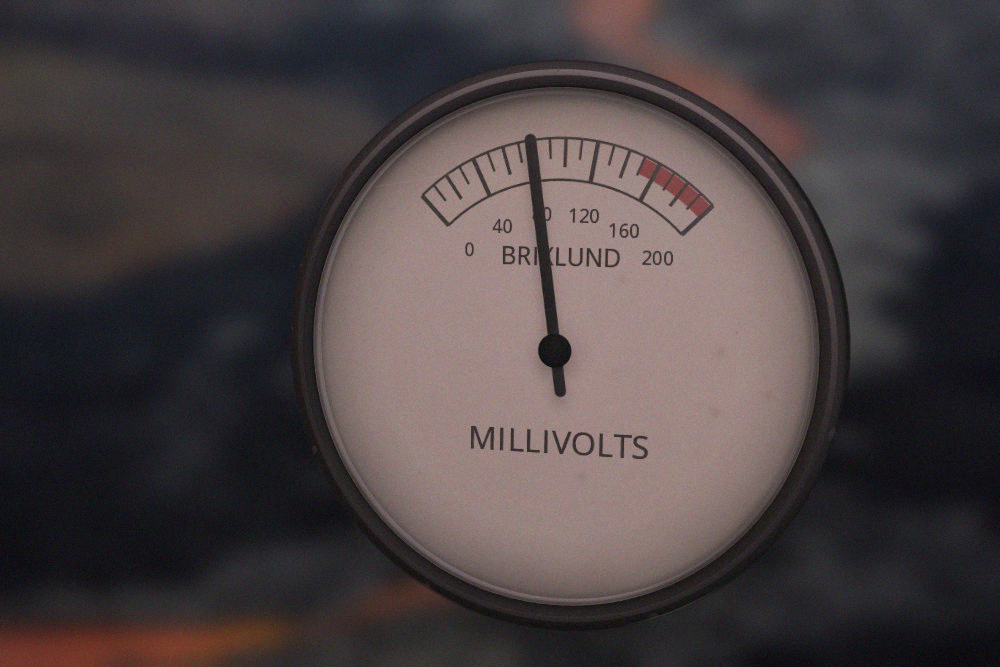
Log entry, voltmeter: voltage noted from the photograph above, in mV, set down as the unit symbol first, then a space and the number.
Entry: mV 80
